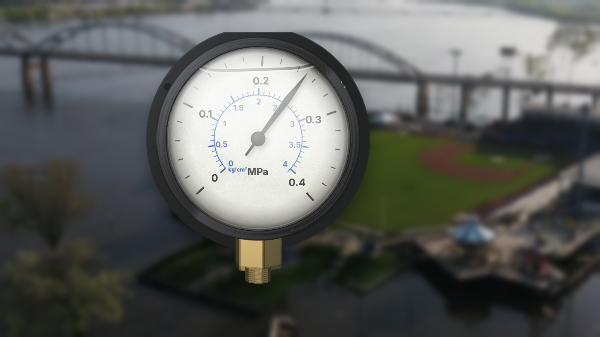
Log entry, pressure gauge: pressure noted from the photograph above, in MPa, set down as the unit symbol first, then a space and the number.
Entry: MPa 0.25
